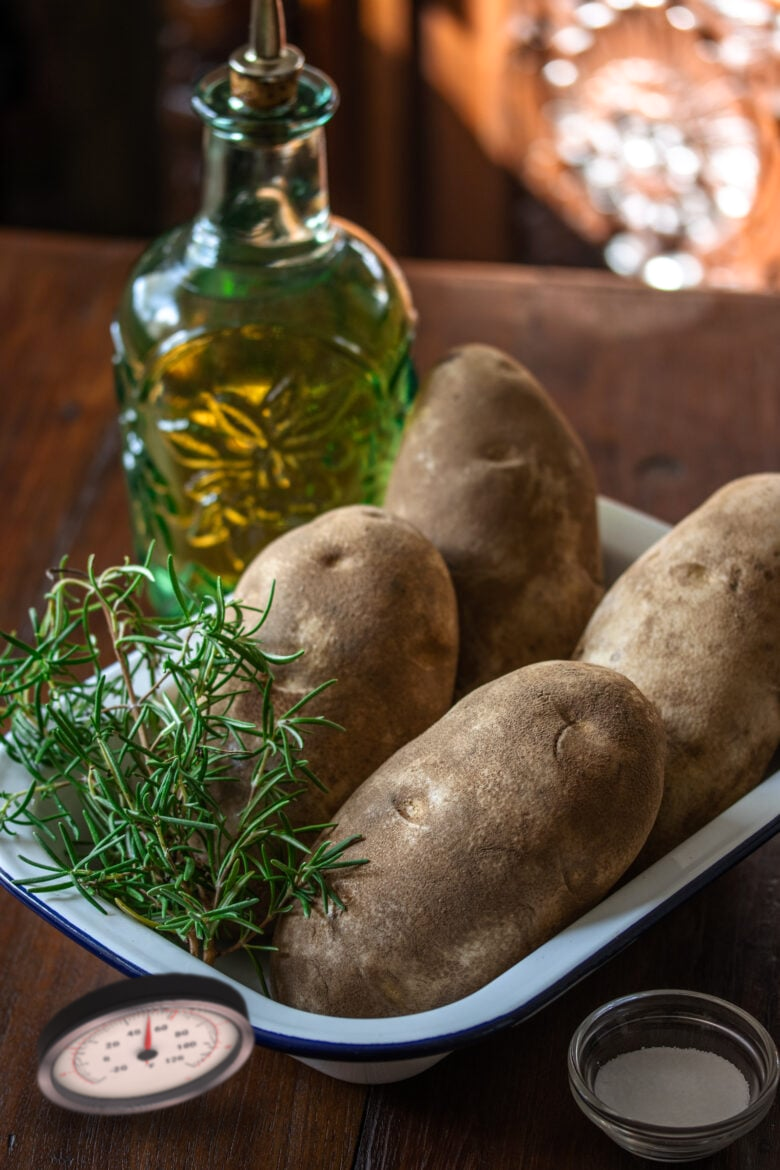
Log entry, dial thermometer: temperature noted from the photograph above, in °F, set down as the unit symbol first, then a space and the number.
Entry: °F 50
